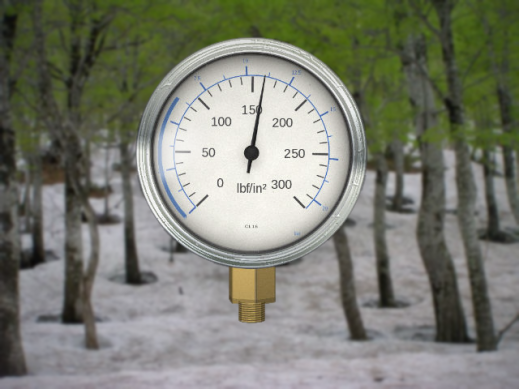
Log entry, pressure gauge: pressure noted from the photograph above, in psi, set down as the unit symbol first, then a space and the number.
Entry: psi 160
